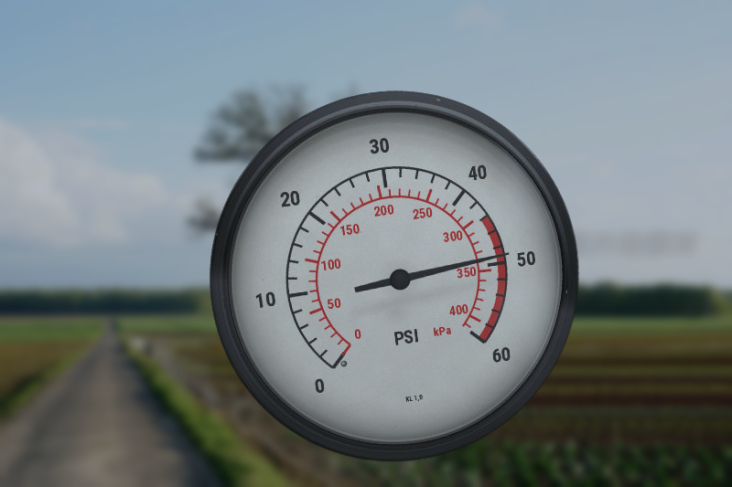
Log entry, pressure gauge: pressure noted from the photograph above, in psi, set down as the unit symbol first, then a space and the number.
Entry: psi 49
